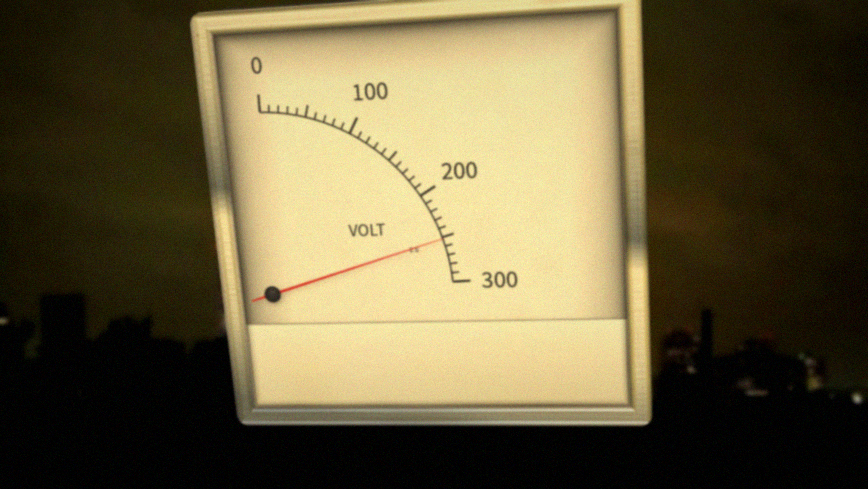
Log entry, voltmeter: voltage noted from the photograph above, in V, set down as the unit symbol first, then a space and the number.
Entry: V 250
